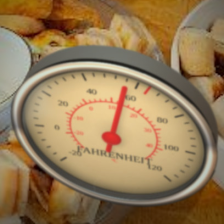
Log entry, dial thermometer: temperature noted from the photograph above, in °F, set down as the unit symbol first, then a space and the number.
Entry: °F 56
